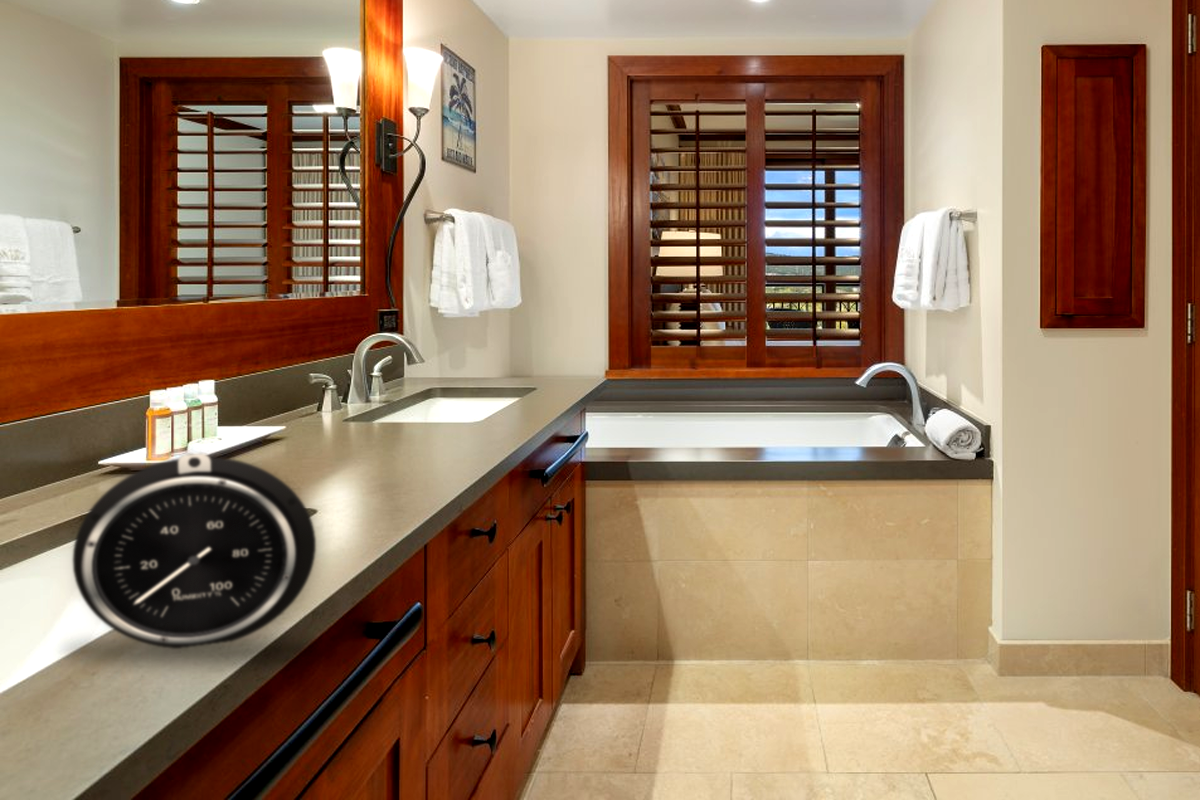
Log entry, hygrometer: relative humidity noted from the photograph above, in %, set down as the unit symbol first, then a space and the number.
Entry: % 8
